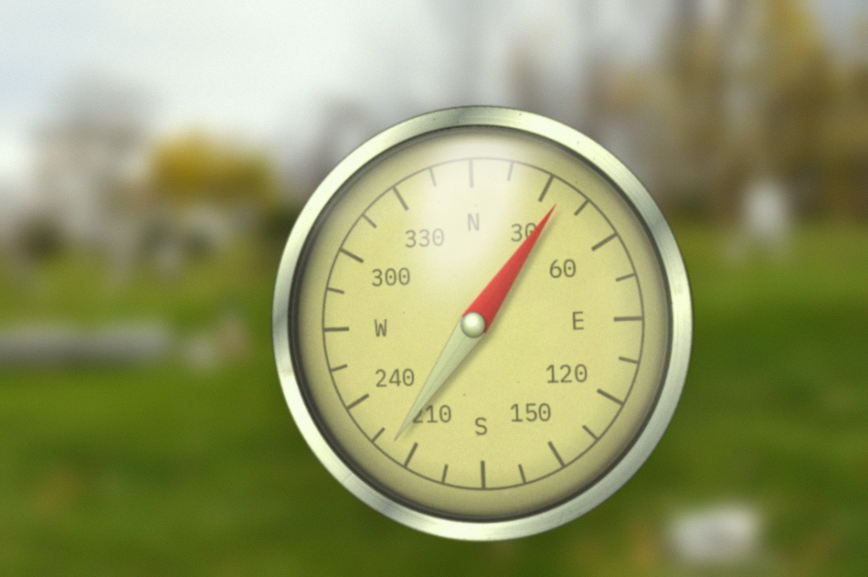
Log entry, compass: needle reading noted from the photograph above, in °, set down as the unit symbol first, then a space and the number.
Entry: ° 37.5
